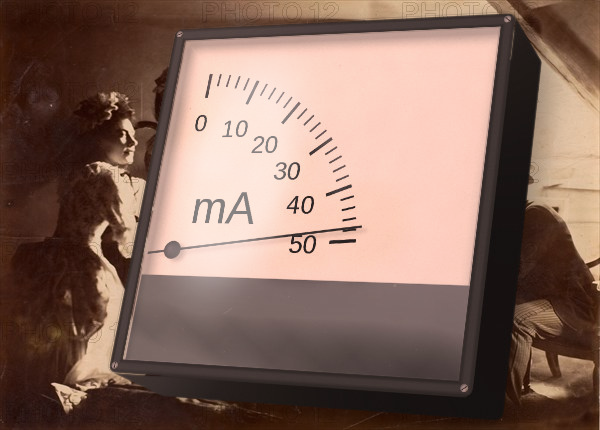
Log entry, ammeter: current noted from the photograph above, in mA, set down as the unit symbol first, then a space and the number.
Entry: mA 48
